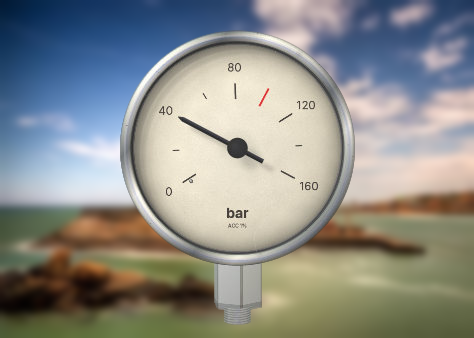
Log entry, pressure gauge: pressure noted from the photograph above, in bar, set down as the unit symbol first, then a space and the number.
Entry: bar 40
